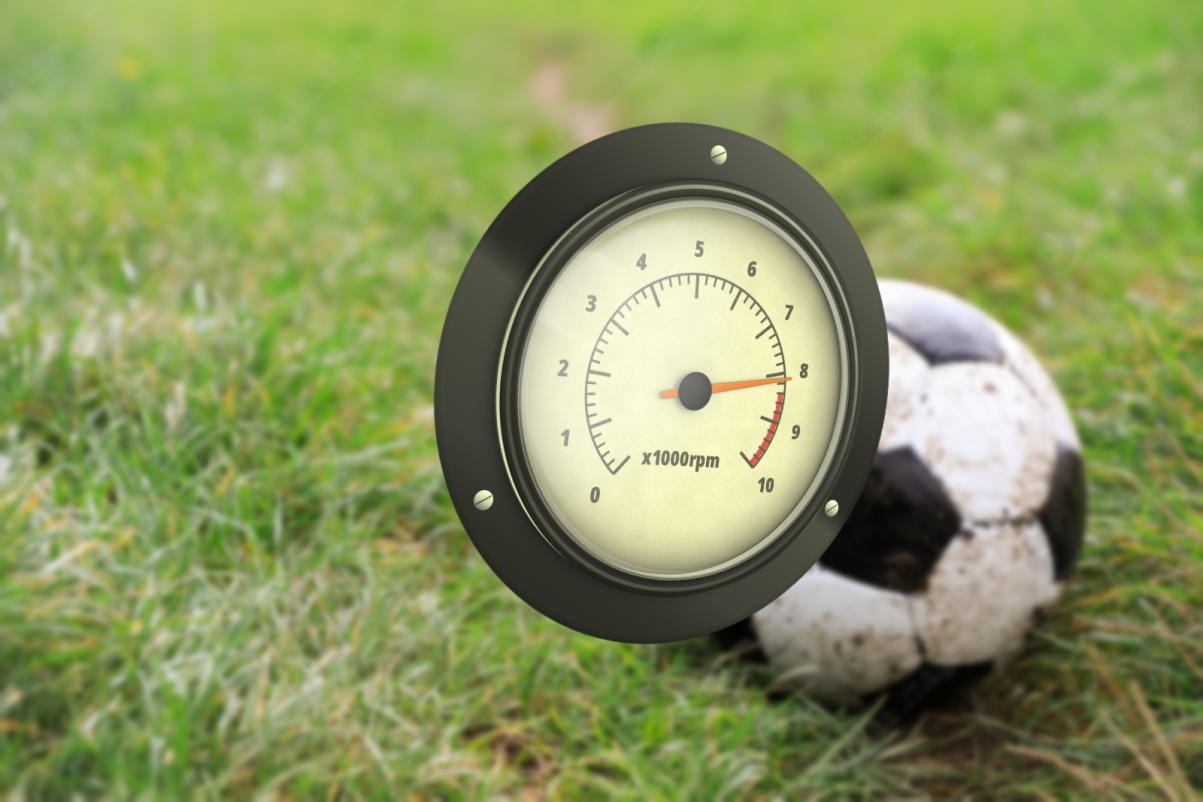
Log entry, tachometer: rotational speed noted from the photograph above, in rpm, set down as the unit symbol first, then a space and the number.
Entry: rpm 8100
